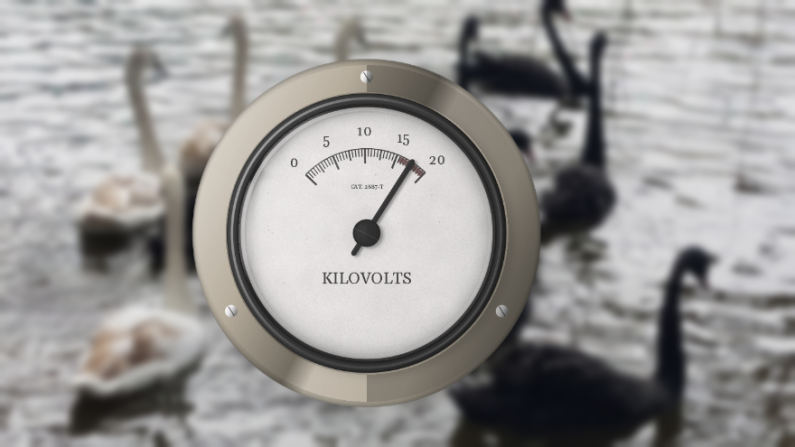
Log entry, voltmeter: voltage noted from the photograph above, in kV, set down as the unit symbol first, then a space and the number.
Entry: kV 17.5
